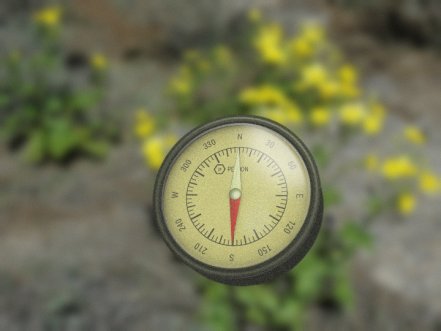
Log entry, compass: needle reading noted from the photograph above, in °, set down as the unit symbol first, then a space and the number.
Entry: ° 180
